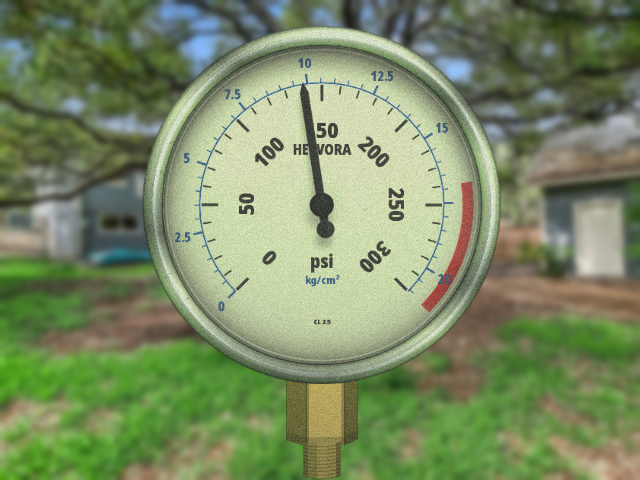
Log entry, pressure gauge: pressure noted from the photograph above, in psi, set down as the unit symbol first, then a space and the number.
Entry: psi 140
